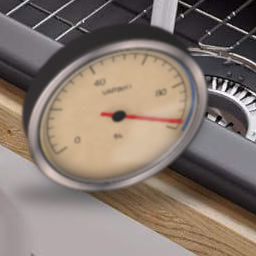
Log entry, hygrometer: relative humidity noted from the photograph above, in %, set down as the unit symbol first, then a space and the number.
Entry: % 96
